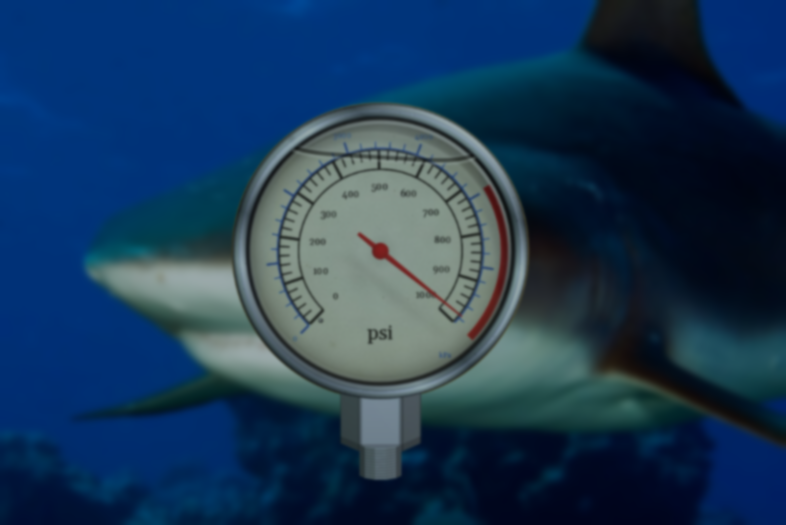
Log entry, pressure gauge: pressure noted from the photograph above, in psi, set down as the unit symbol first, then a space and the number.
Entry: psi 980
